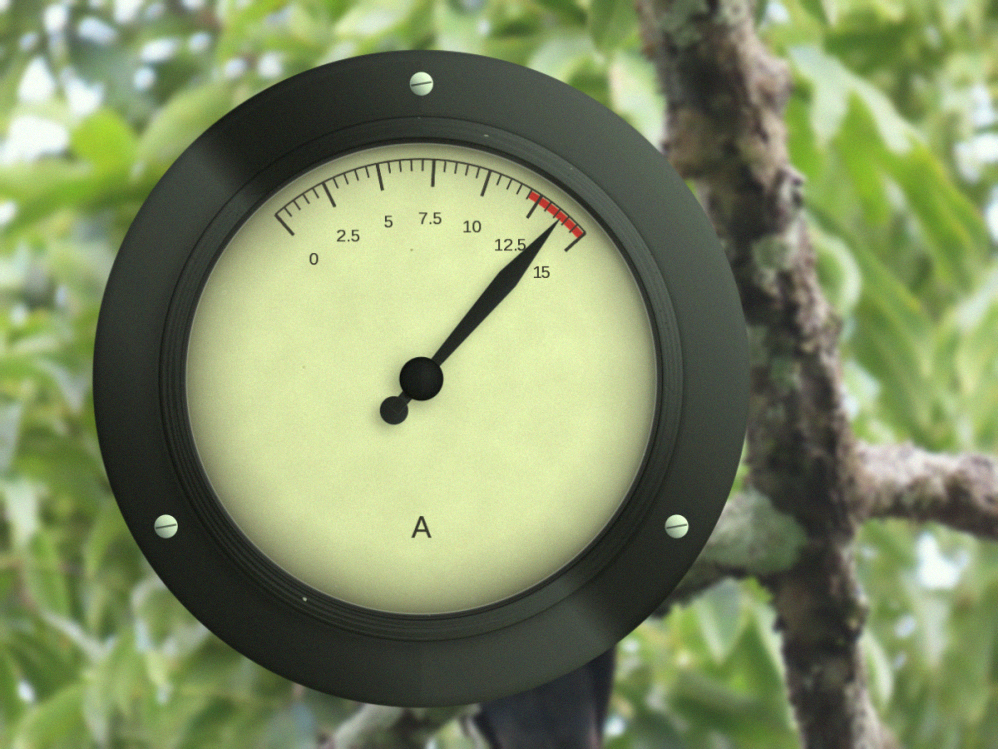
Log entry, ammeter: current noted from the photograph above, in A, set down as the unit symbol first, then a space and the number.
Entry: A 13.75
